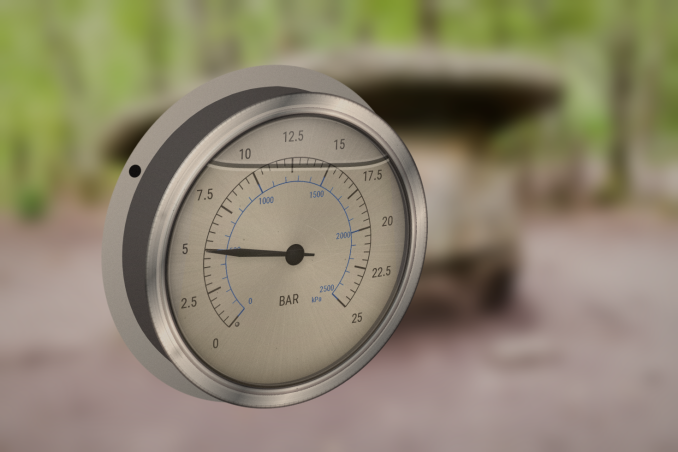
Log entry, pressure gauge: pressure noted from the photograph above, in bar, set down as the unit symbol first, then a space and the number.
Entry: bar 5
